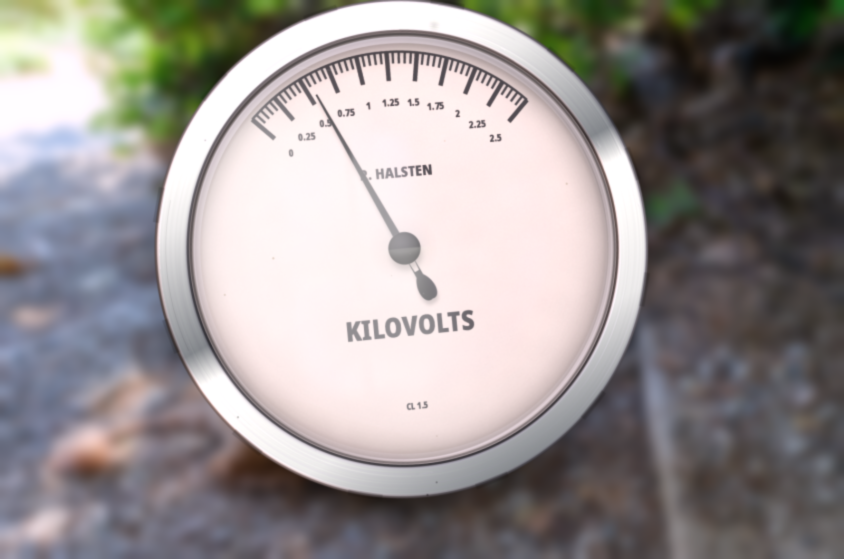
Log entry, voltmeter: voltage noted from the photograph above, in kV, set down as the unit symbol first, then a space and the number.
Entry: kV 0.55
